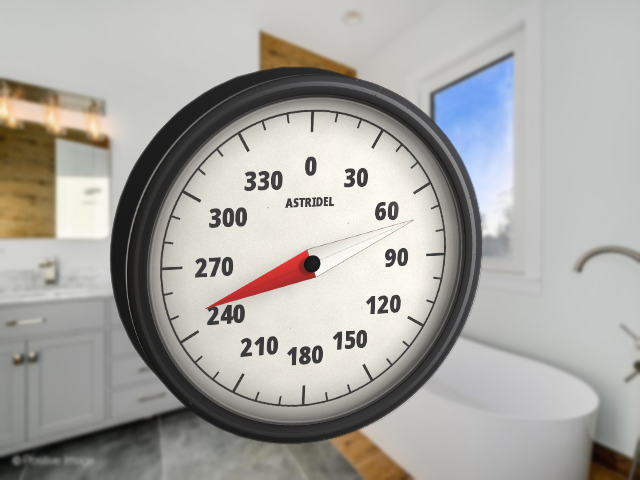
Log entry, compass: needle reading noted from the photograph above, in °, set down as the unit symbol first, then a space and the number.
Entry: ° 250
